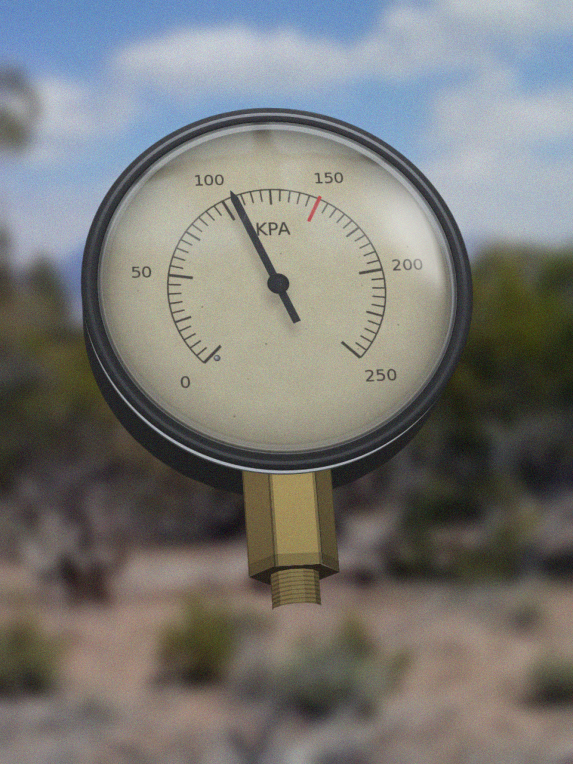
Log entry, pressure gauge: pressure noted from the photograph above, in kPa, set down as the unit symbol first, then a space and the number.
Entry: kPa 105
